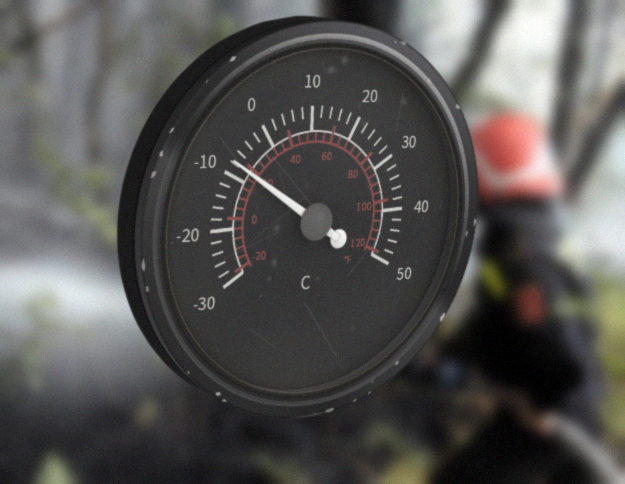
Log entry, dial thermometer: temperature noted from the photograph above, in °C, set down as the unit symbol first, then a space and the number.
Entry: °C -8
